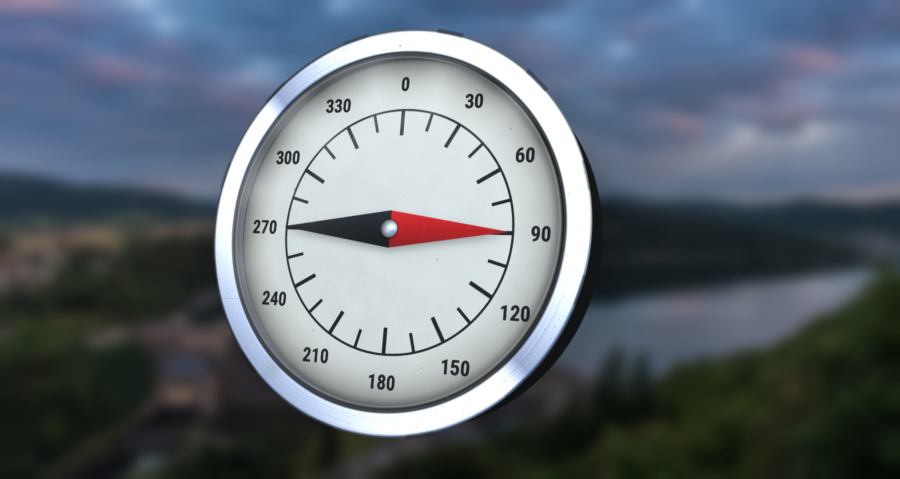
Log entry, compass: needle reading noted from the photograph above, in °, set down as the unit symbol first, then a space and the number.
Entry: ° 90
